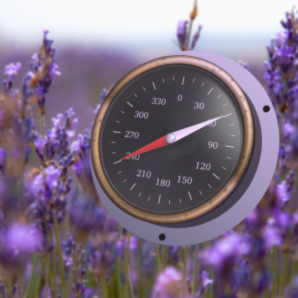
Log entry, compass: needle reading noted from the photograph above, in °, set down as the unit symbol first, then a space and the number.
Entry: ° 240
